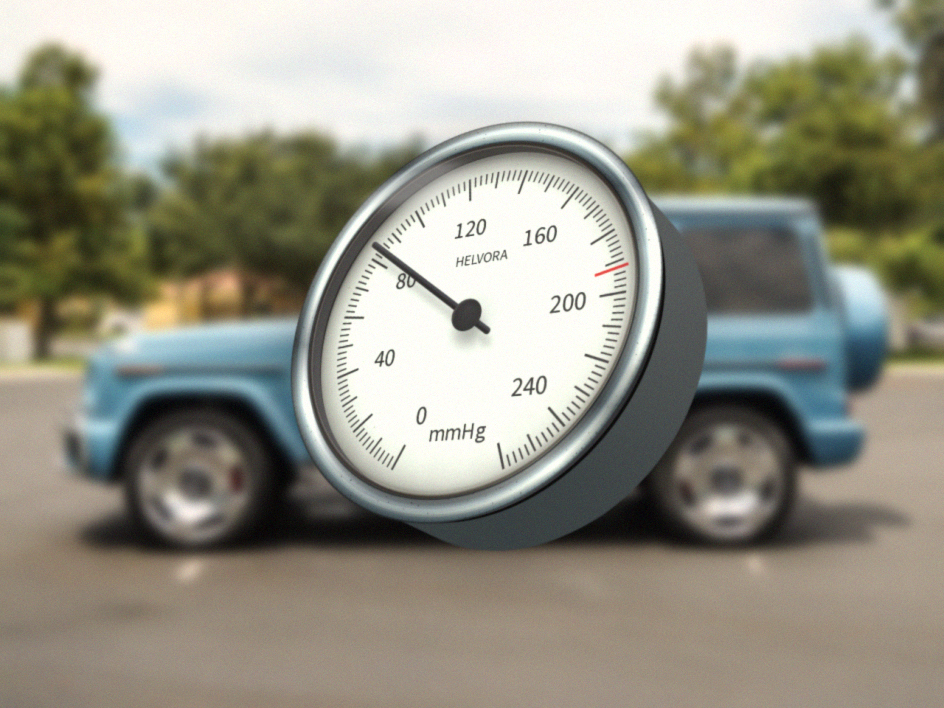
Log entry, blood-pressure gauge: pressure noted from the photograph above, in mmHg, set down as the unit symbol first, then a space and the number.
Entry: mmHg 84
